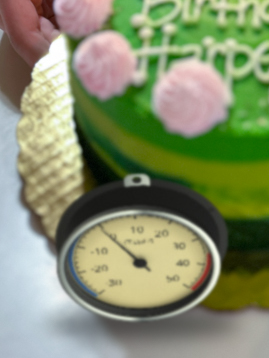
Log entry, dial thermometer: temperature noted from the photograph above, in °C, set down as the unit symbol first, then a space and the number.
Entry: °C 0
